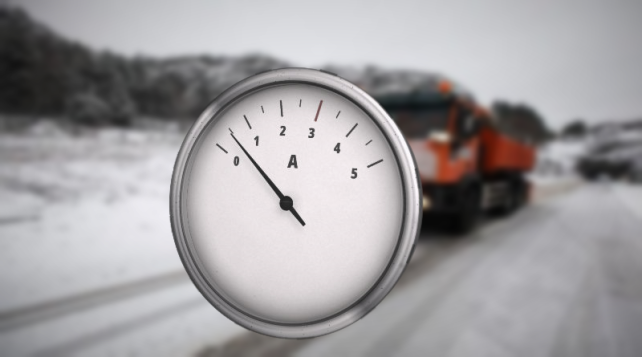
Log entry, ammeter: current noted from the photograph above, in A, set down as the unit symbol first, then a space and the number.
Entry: A 0.5
